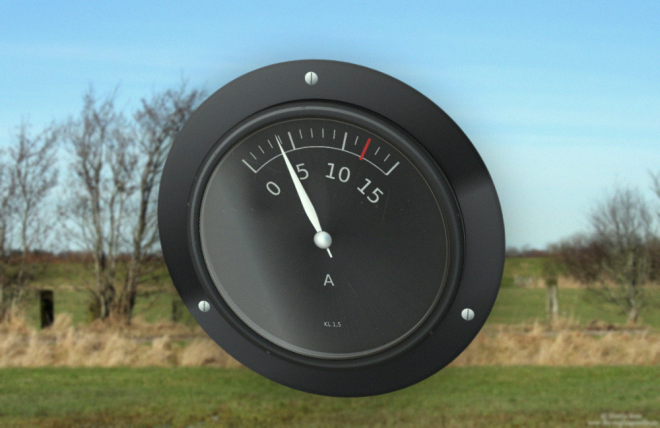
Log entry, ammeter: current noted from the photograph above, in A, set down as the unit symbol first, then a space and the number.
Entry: A 4
